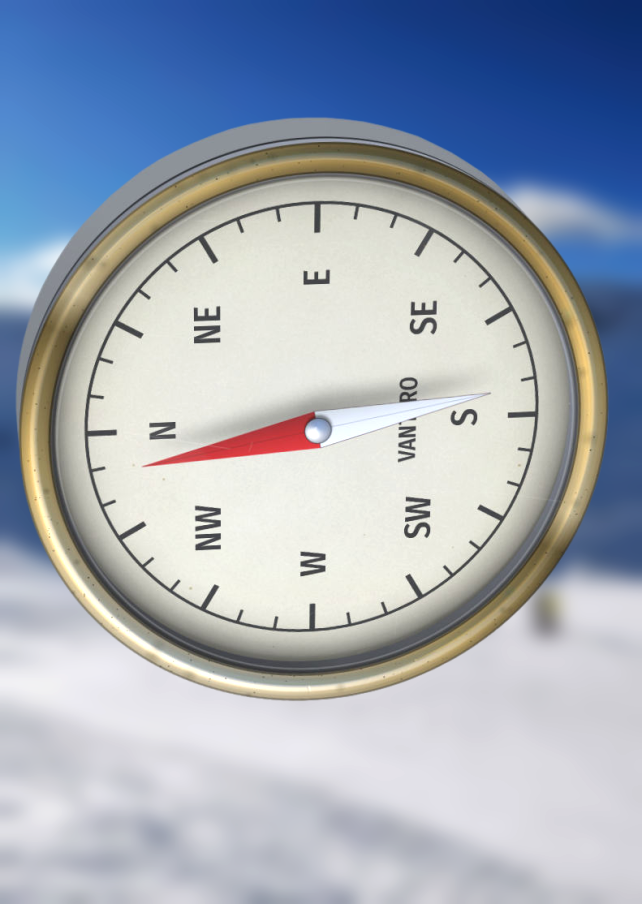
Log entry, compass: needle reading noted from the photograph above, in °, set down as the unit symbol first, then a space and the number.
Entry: ° 350
